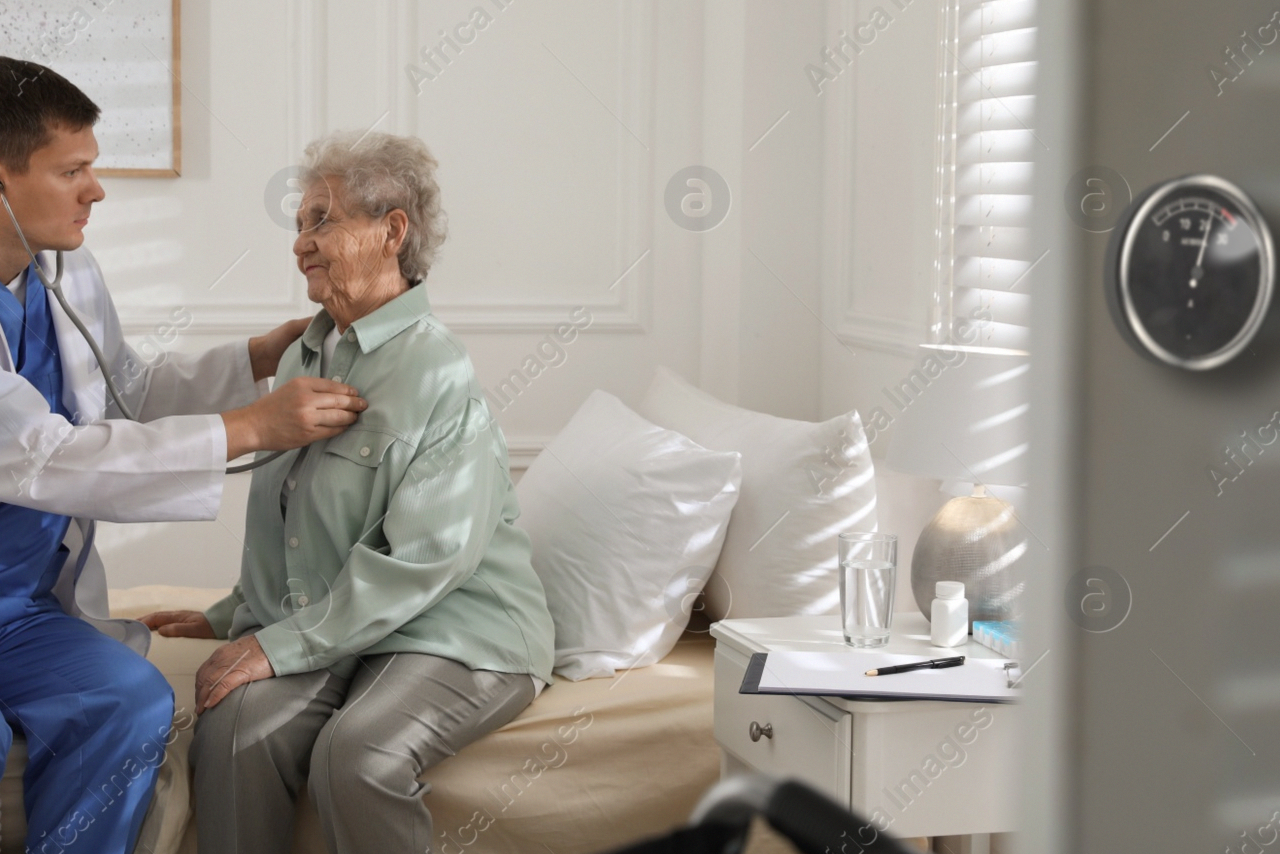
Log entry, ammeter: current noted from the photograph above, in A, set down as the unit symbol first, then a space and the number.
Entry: A 20
